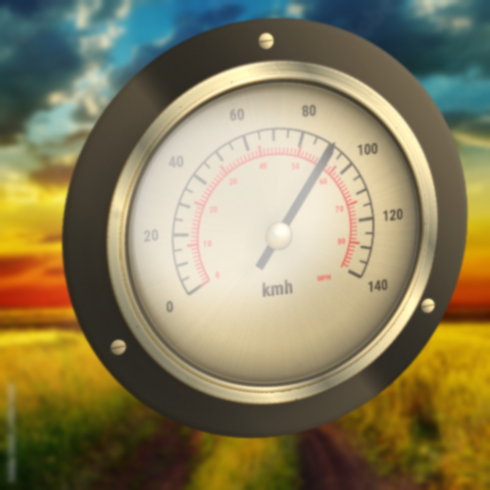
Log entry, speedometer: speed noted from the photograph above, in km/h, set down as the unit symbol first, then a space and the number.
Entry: km/h 90
